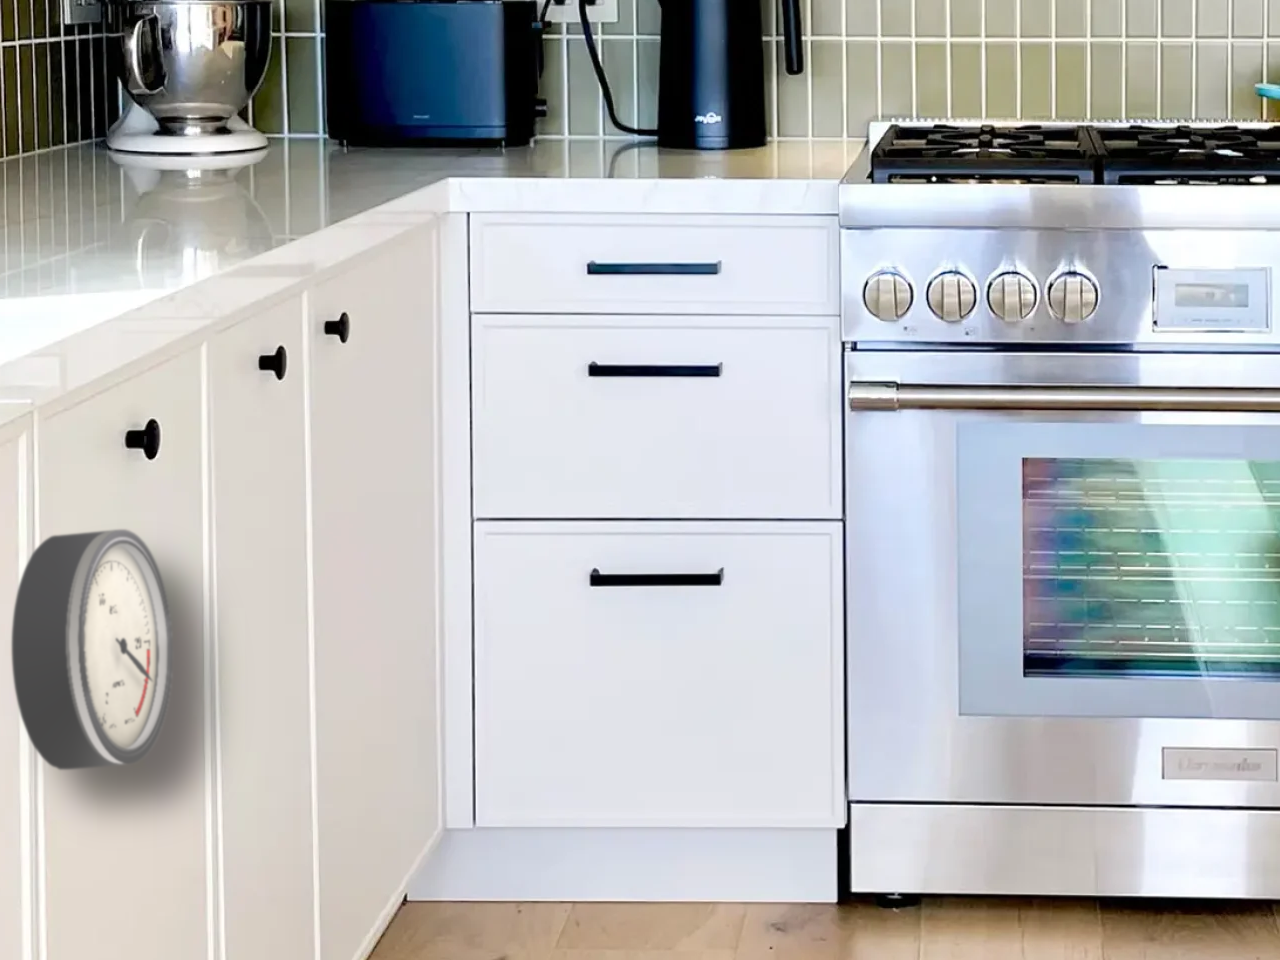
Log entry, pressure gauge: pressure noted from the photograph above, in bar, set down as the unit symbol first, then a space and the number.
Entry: bar 22.5
